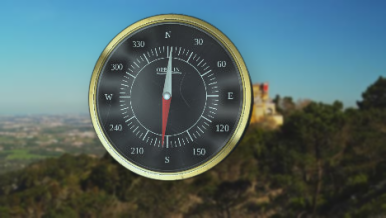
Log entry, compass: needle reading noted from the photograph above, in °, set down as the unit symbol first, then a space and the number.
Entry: ° 185
